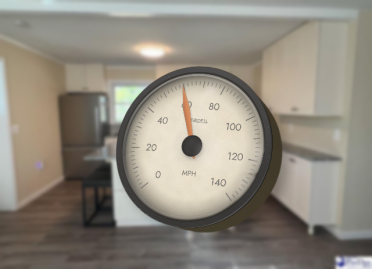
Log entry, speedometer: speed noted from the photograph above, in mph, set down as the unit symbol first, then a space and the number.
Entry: mph 60
